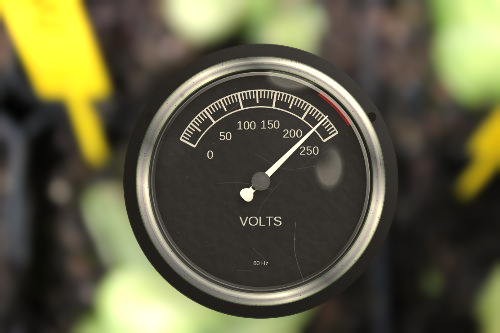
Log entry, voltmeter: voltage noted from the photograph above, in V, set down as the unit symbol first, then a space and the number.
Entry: V 225
